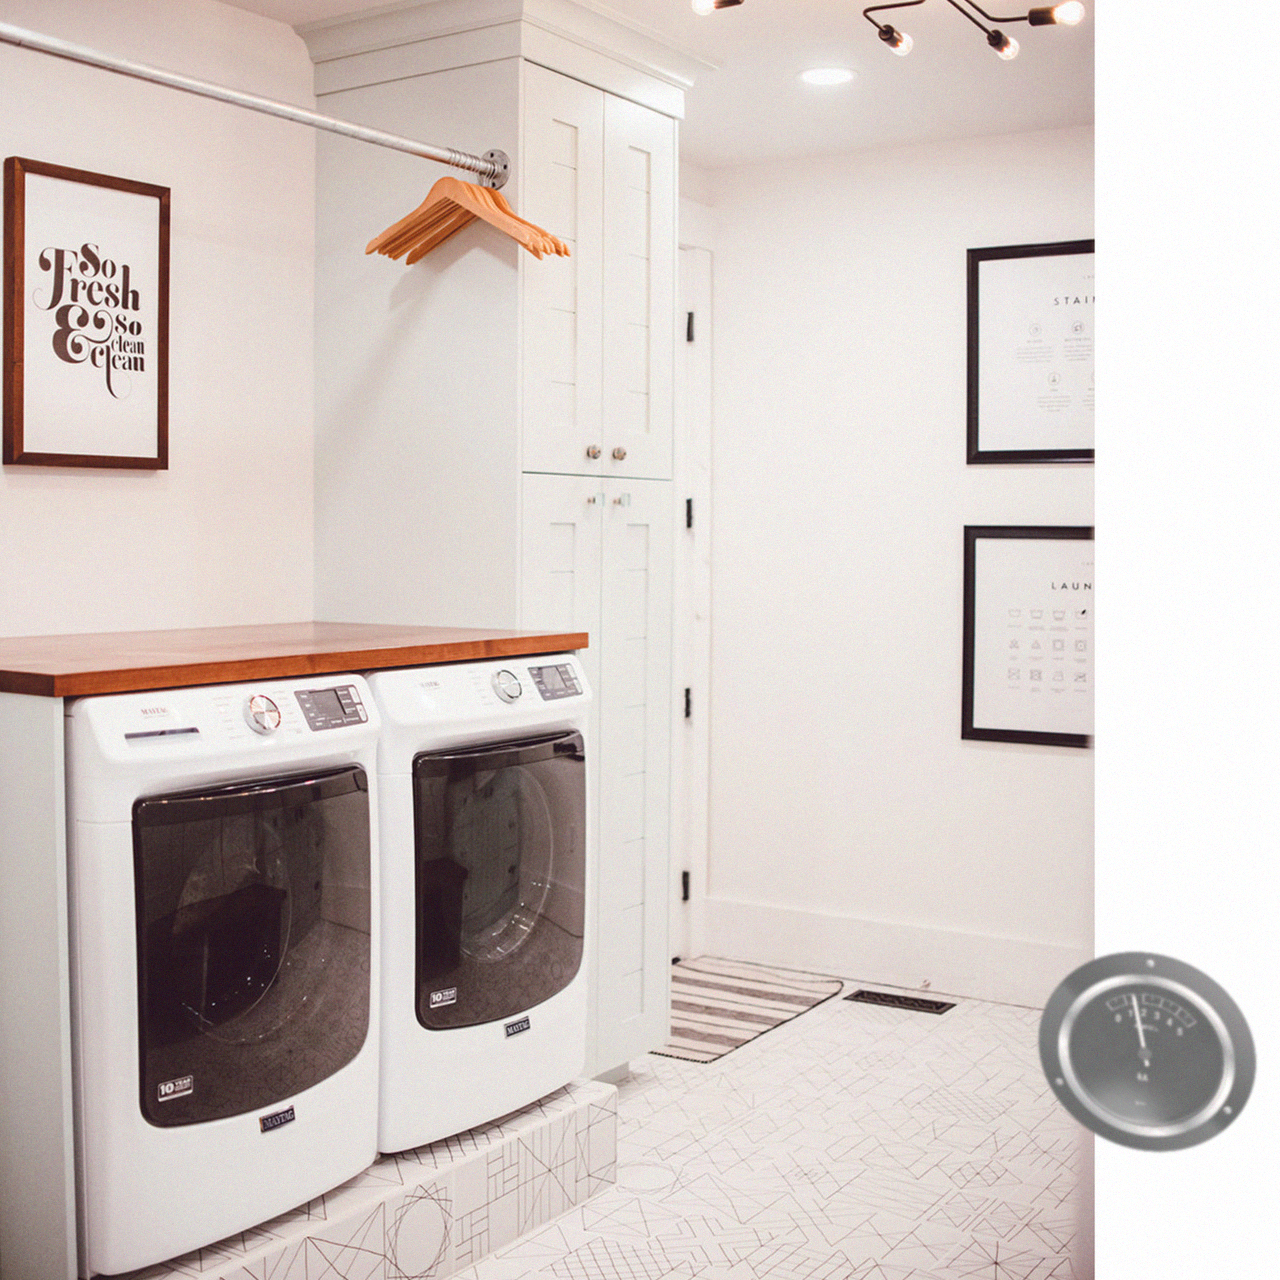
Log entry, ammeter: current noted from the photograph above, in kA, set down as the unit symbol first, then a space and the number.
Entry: kA 1.5
